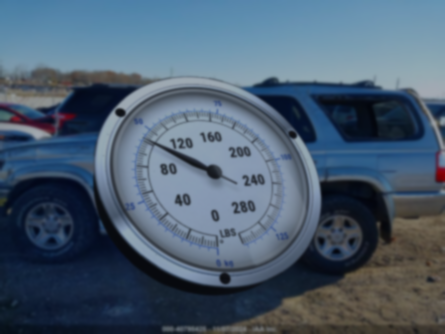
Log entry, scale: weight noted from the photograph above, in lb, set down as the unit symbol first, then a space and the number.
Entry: lb 100
